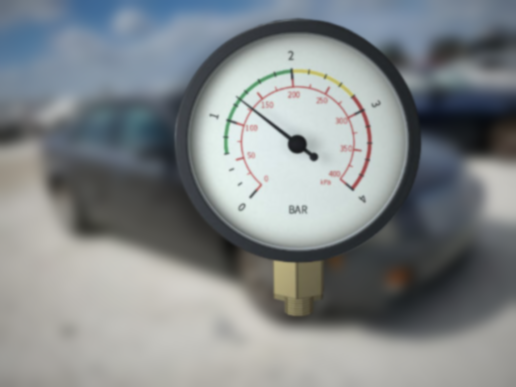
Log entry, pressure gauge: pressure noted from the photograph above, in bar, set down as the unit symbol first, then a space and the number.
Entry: bar 1.3
